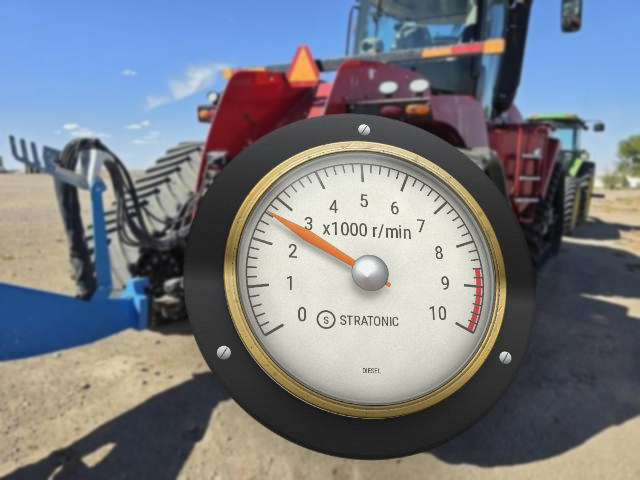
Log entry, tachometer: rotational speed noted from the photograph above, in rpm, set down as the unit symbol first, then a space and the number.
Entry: rpm 2600
